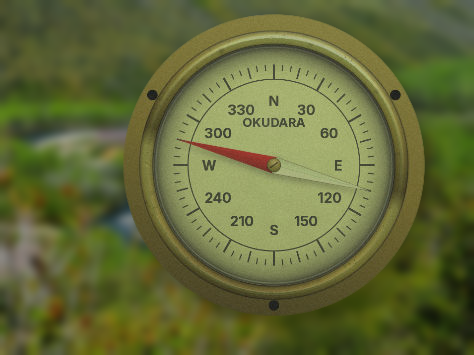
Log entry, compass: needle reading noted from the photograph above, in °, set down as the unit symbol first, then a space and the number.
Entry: ° 285
